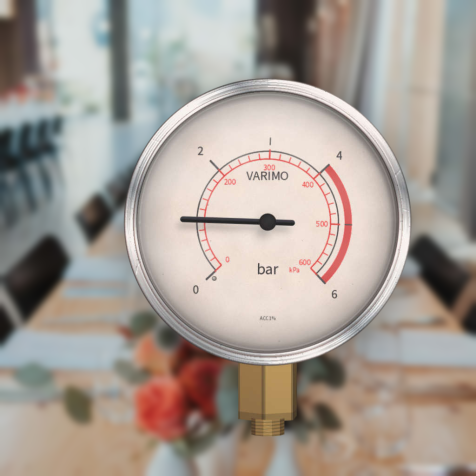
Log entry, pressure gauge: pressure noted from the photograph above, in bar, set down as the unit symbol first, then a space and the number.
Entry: bar 1
